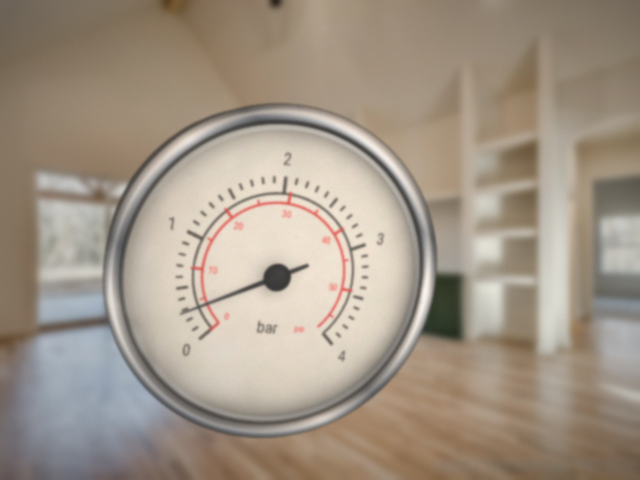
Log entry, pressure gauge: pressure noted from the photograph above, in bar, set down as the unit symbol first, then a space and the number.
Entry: bar 0.3
